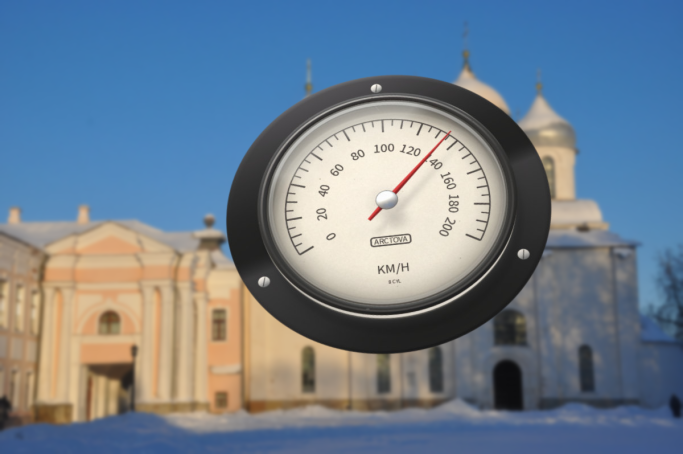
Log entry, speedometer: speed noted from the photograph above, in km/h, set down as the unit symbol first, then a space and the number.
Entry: km/h 135
